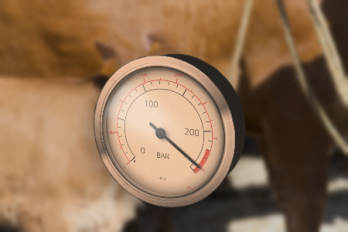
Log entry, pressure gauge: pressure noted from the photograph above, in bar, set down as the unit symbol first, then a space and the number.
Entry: bar 240
